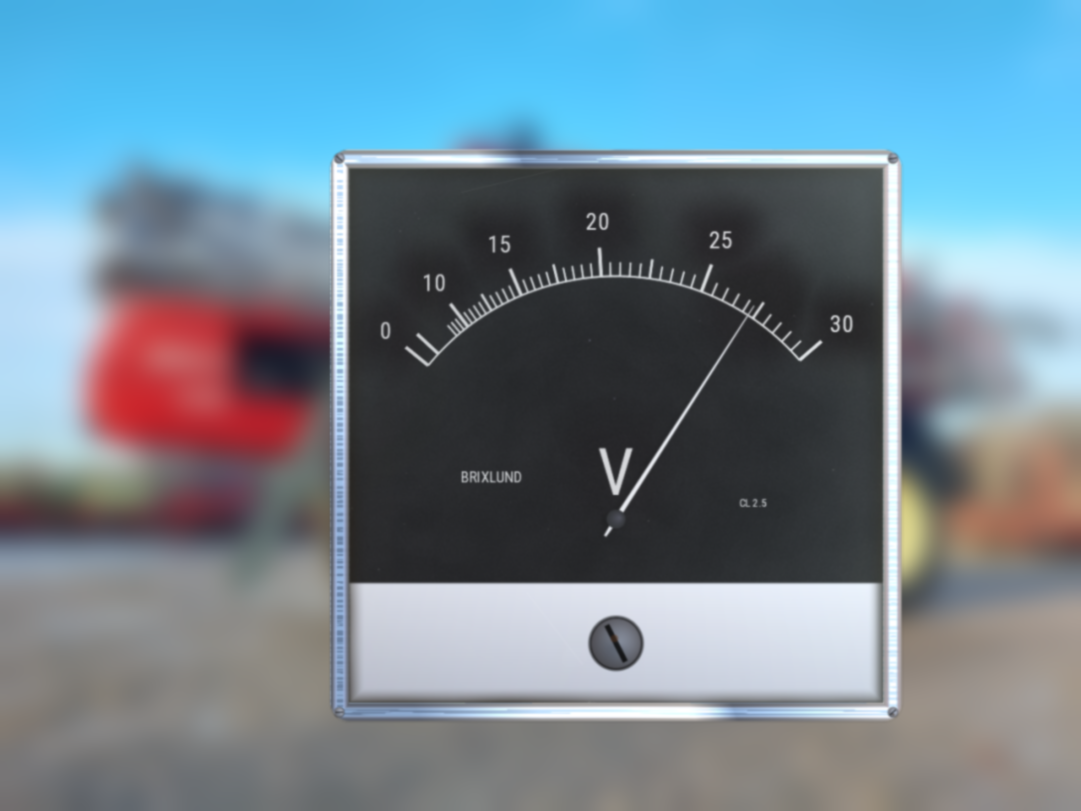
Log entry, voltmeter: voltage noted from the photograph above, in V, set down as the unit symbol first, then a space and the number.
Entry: V 27.25
